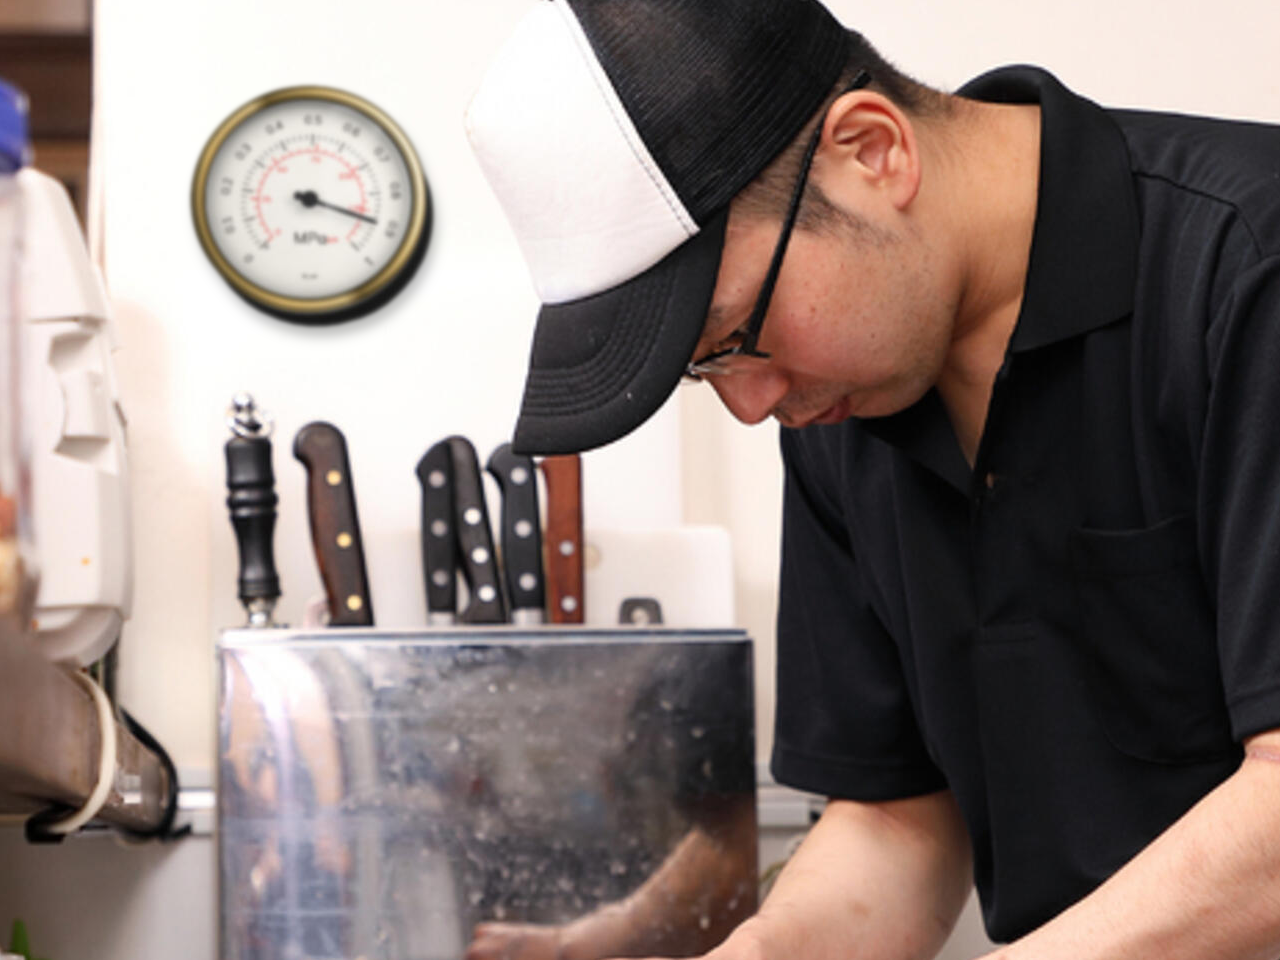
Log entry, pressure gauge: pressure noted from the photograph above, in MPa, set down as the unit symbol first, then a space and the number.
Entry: MPa 0.9
